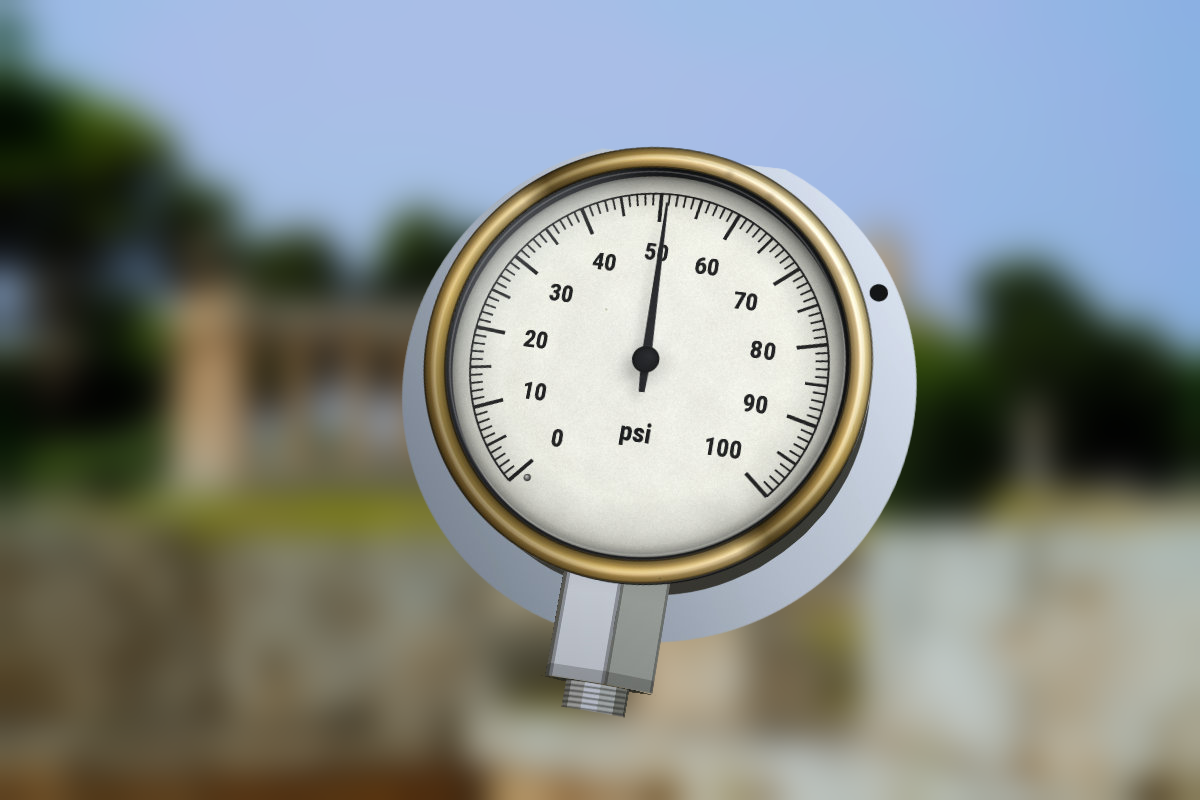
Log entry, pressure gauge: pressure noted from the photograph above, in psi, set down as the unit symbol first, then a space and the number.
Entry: psi 51
